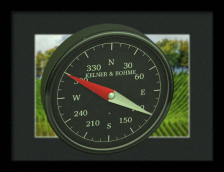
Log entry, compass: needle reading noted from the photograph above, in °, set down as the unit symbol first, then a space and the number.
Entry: ° 300
